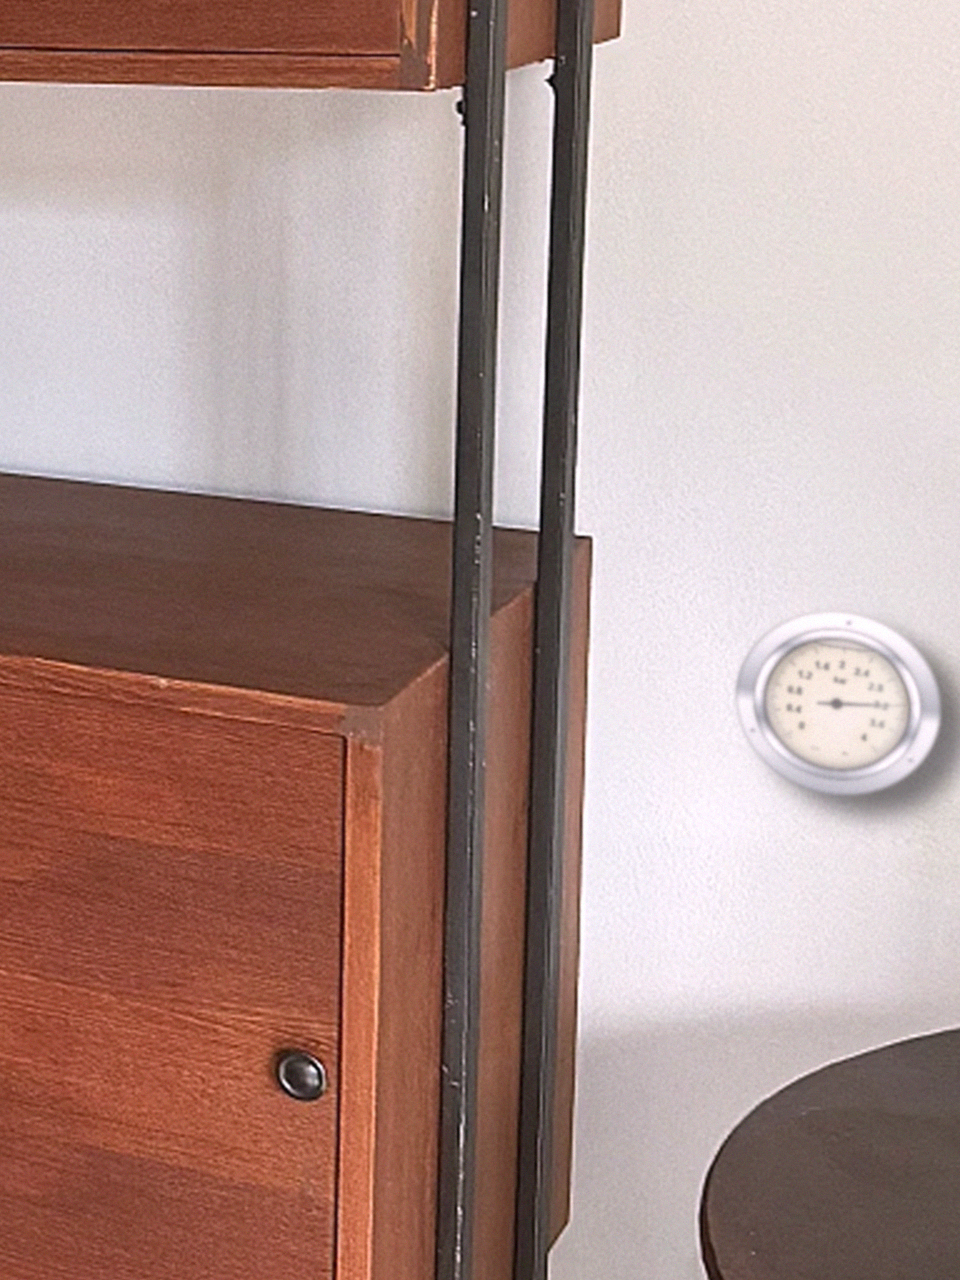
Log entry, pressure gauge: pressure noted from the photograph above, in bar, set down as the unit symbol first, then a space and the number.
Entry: bar 3.2
